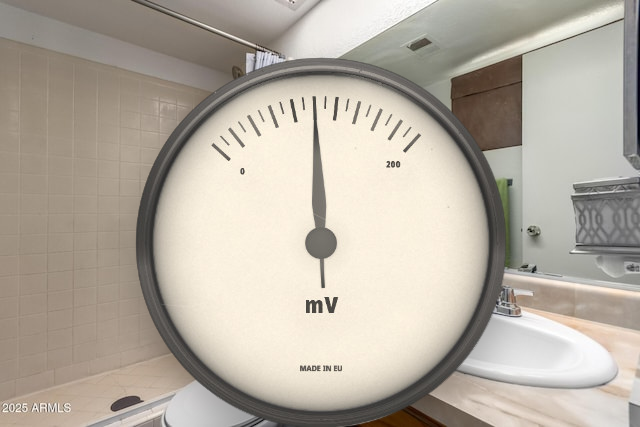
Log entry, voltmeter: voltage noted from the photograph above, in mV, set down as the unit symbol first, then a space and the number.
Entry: mV 100
